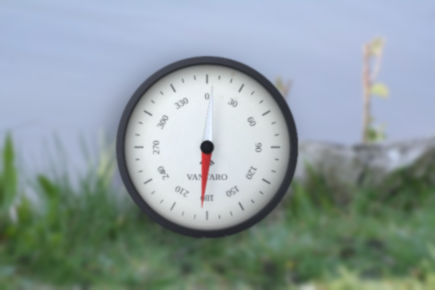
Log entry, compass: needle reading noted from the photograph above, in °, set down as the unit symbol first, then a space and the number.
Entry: ° 185
